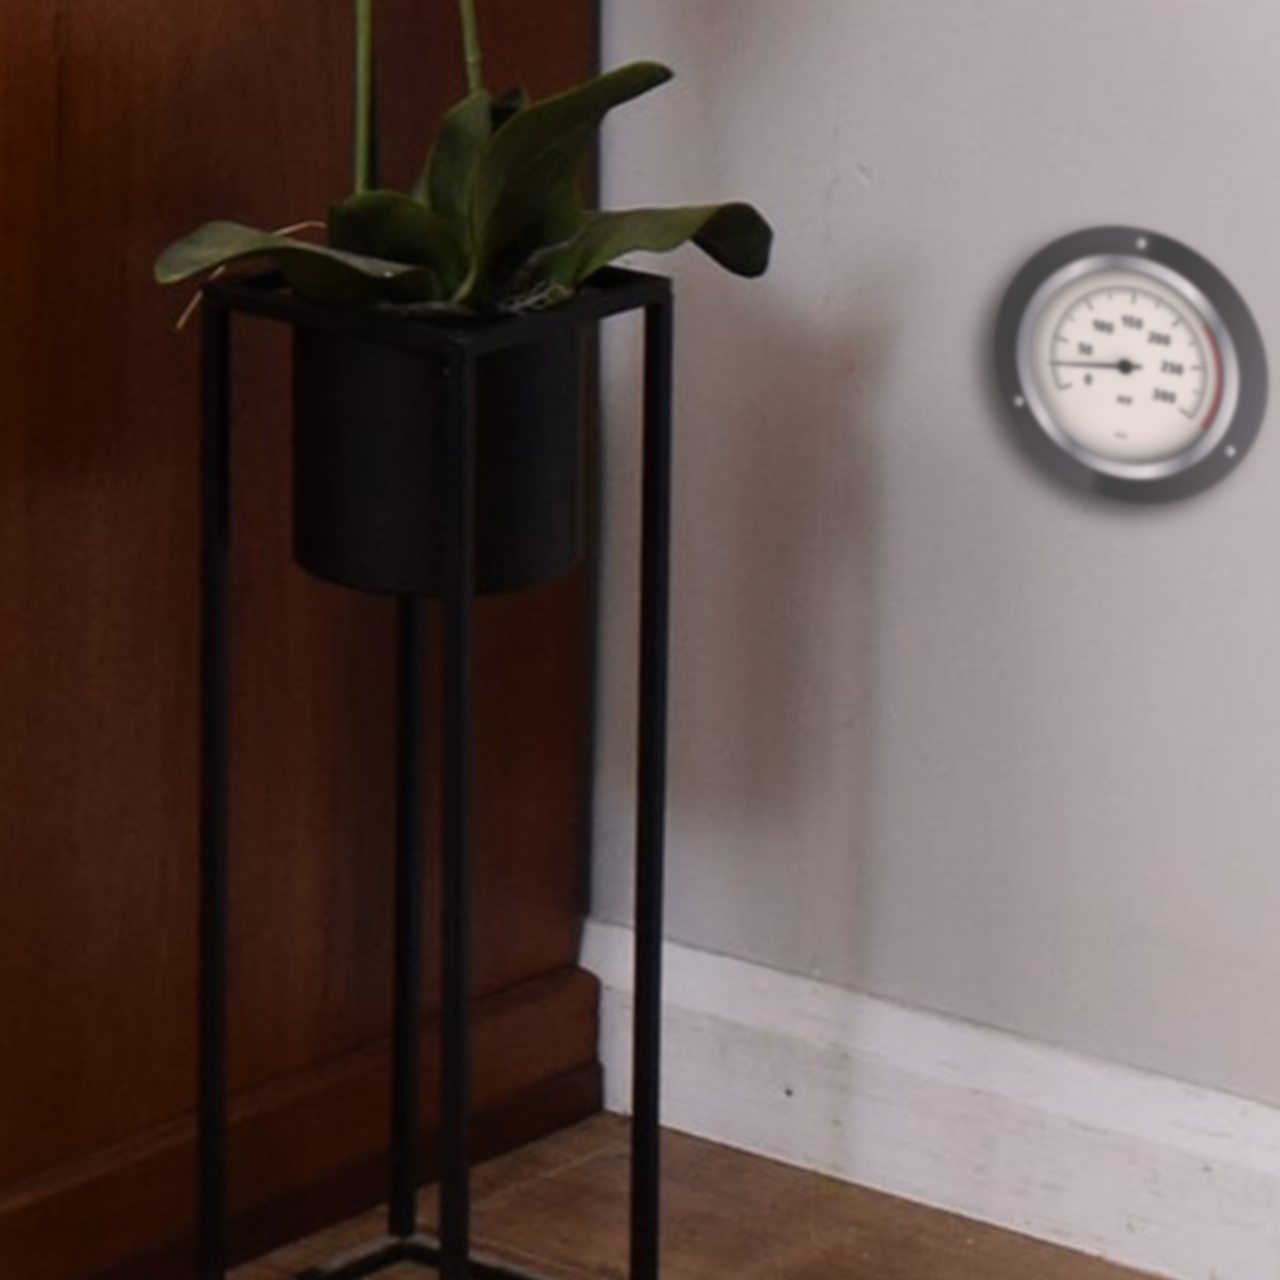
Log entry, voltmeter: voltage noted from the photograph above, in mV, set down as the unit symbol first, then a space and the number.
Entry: mV 25
